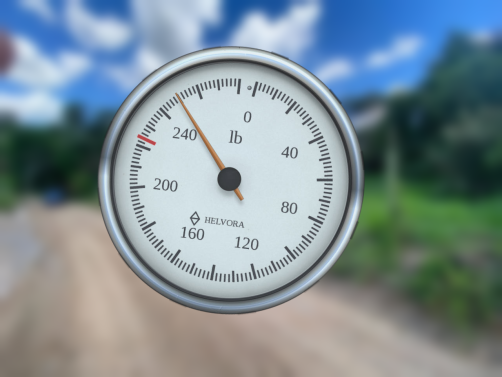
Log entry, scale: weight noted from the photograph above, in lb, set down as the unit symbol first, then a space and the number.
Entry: lb 250
